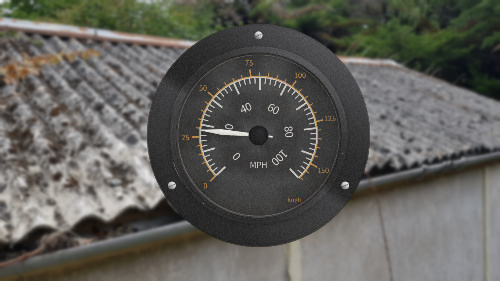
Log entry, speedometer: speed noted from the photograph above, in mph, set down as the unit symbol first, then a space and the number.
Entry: mph 18
